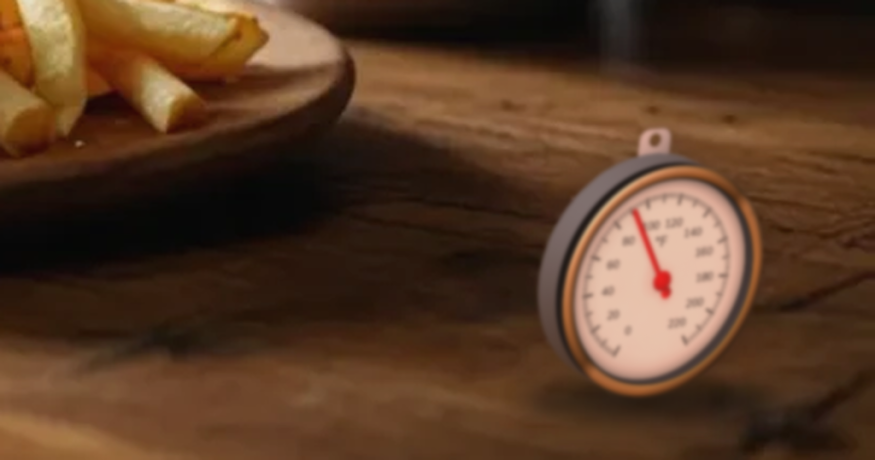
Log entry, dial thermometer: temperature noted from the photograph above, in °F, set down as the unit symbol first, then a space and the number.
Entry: °F 90
